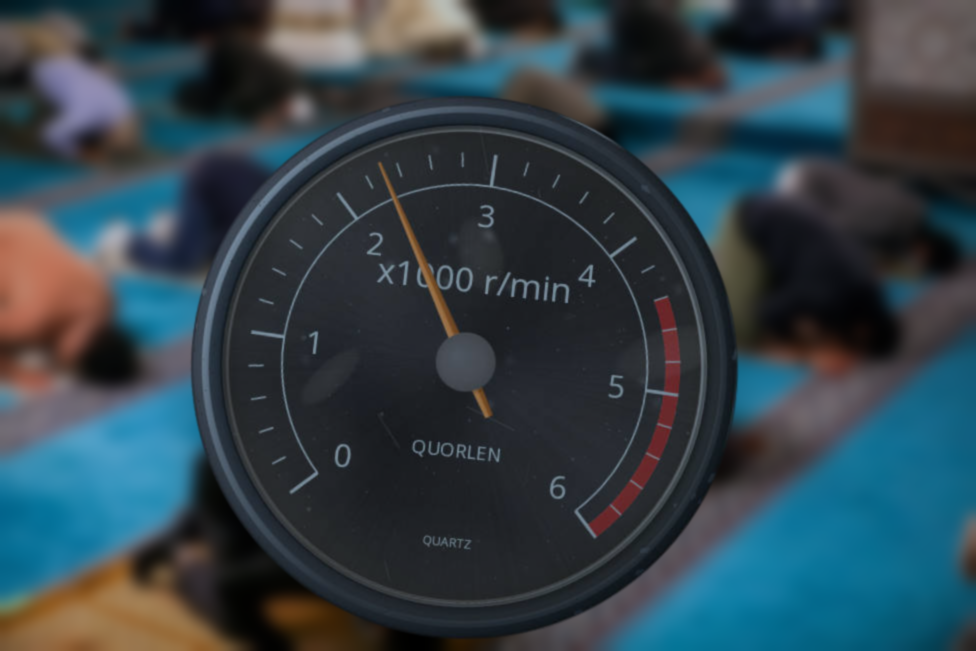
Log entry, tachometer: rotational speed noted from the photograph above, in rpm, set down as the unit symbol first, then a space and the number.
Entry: rpm 2300
